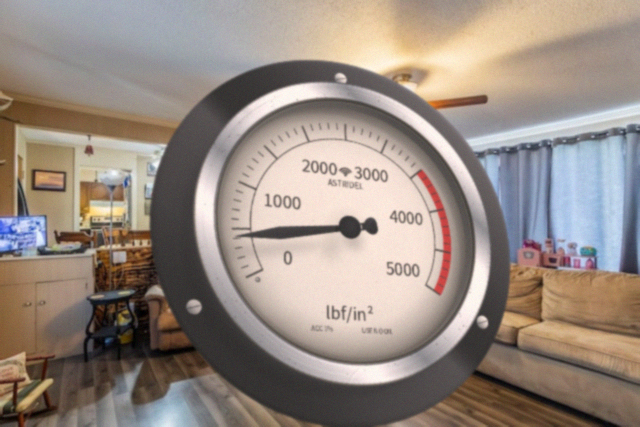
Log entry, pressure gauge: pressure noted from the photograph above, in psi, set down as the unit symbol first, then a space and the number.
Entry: psi 400
